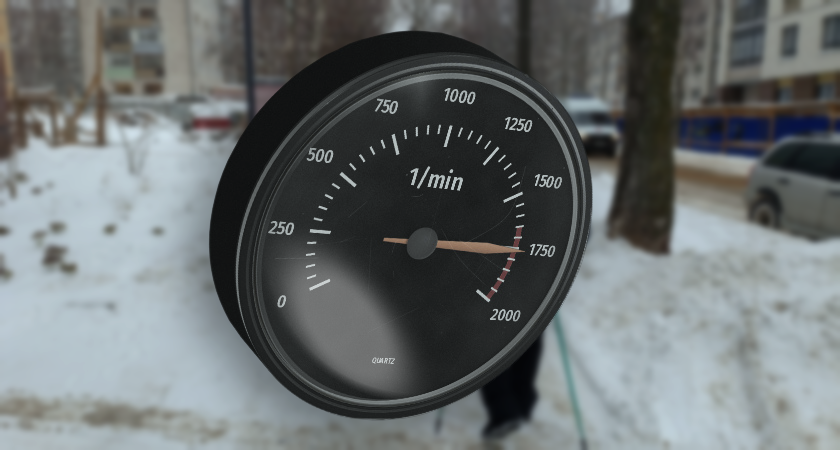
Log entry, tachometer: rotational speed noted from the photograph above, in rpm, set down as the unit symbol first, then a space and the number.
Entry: rpm 1750
